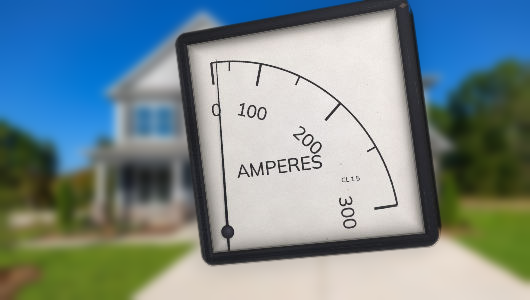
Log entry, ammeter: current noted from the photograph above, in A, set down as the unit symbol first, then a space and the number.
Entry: A 25
